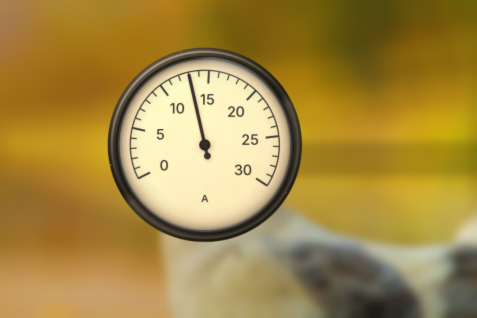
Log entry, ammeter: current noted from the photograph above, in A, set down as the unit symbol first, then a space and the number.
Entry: A 13
